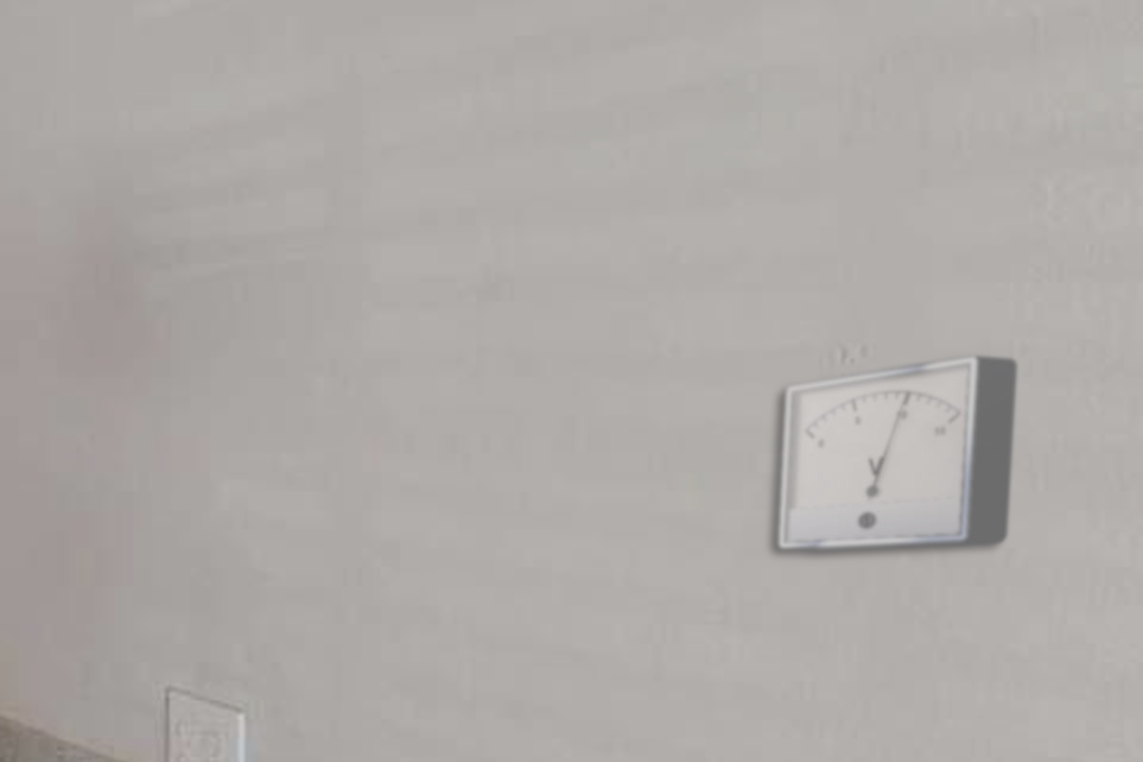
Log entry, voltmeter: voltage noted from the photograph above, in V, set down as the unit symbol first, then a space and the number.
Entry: V 10
